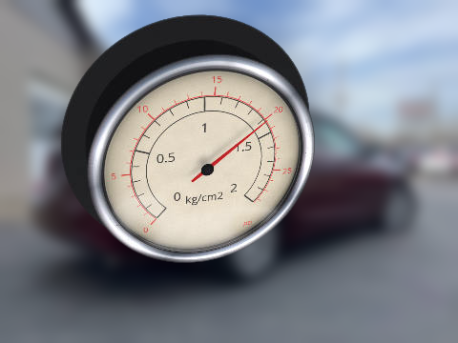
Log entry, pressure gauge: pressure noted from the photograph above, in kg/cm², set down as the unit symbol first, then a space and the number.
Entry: kg/cm² 1.4
